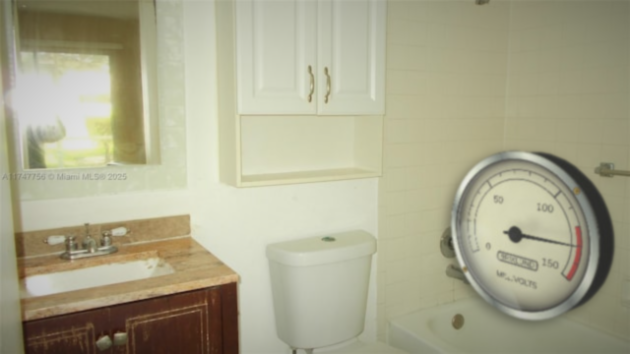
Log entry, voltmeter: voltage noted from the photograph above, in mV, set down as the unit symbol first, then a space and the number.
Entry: mV 130
